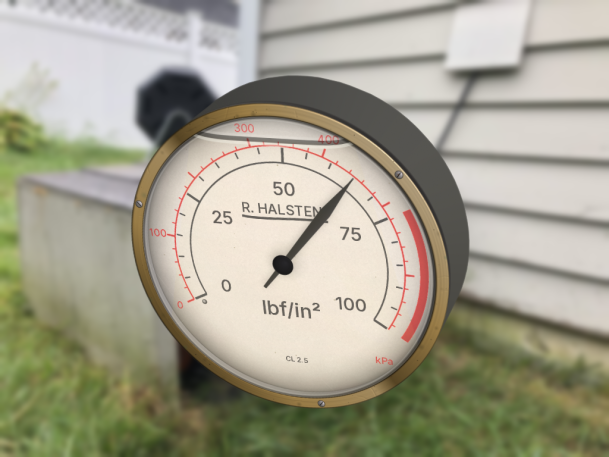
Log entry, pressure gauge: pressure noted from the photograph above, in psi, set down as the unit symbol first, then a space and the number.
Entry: psi 65
